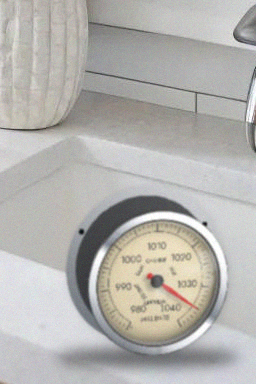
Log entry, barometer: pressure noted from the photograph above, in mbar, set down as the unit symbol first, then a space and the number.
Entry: mbar 1035
